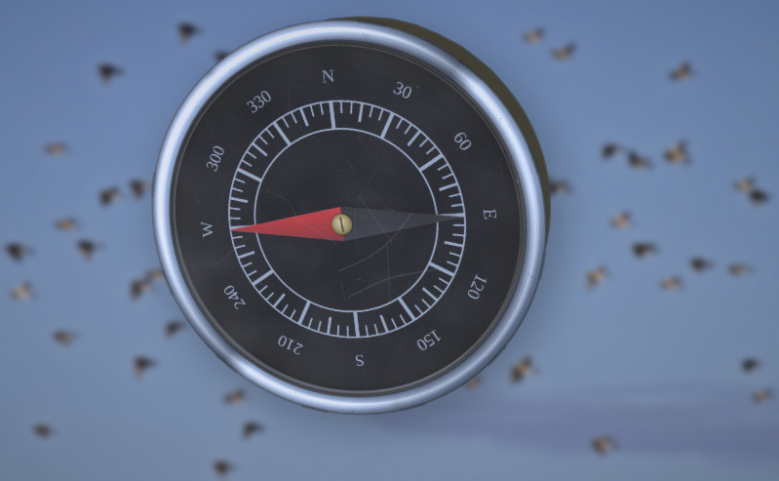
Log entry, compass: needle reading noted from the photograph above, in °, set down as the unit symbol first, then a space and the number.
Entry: ° 270
